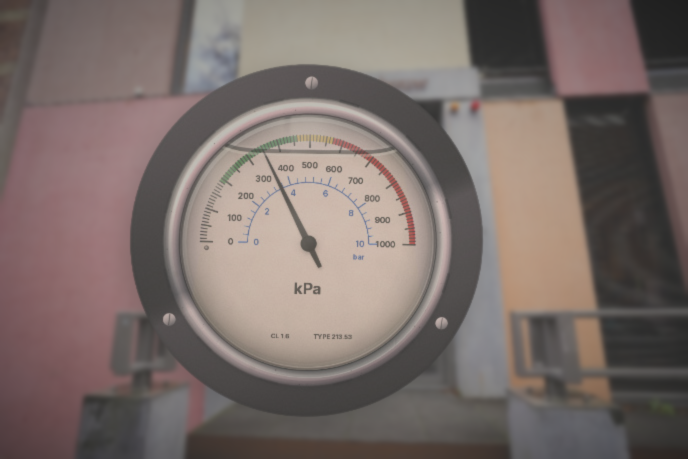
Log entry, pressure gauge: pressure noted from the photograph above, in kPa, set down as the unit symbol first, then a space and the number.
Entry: kPa 350
